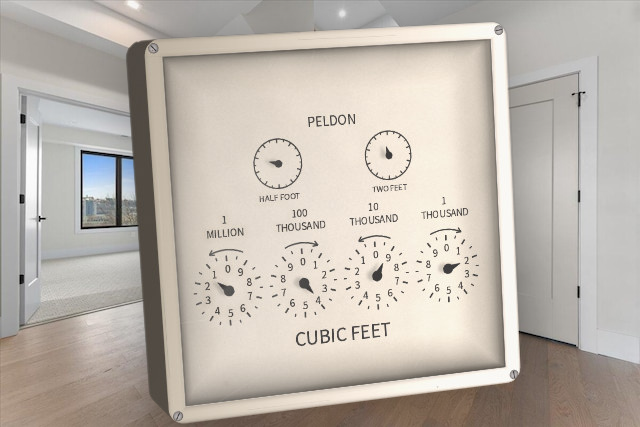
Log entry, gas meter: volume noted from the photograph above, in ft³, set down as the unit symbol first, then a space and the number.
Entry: ft³ 139200
